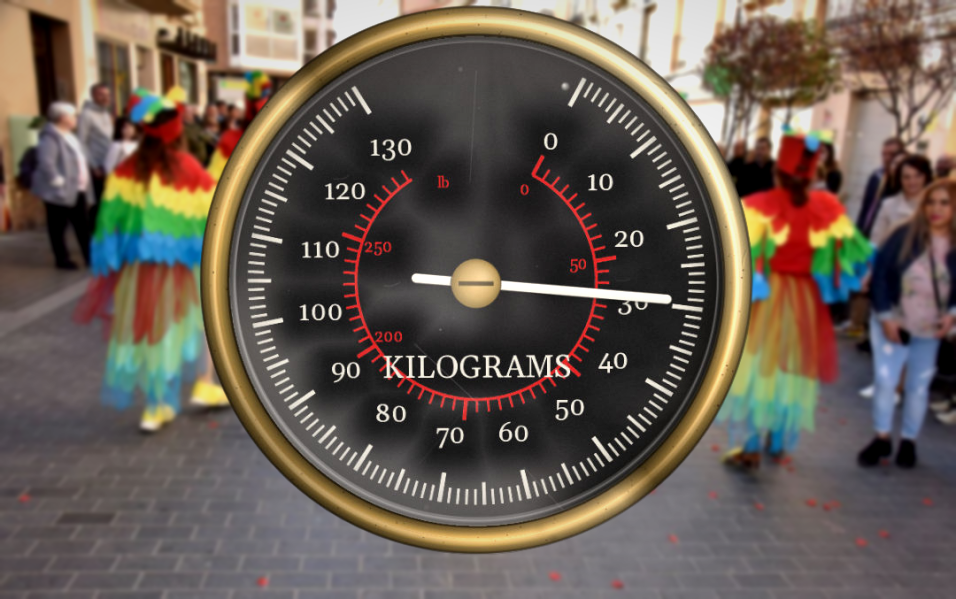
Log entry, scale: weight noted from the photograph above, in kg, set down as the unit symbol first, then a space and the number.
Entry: kg 29
